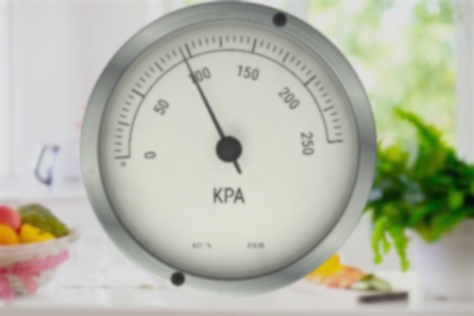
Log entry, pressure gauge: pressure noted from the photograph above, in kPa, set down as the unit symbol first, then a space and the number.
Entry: kPa 95
